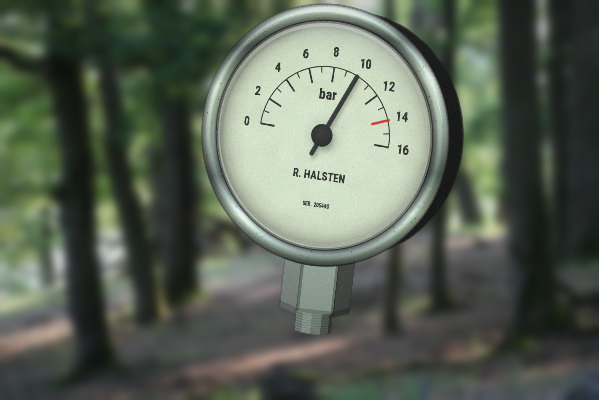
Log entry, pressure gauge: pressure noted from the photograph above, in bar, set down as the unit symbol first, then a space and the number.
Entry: bar 10
